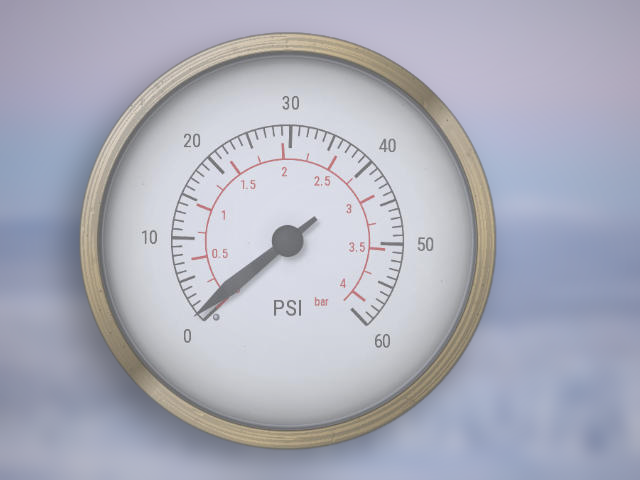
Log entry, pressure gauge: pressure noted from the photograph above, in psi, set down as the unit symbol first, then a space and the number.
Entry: psi 1
